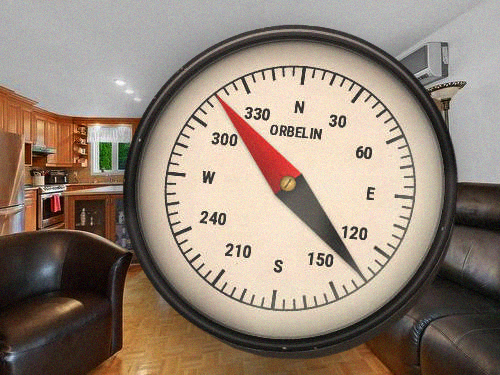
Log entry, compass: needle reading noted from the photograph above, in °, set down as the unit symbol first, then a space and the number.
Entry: ° 315
